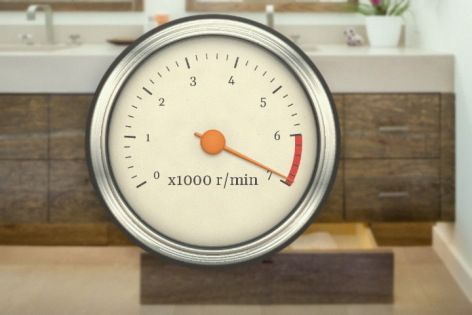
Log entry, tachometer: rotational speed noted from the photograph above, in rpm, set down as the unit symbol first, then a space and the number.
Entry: rpm 6900
